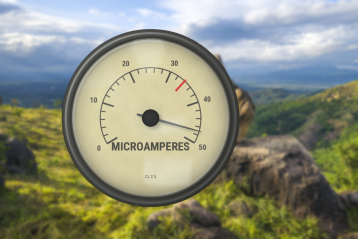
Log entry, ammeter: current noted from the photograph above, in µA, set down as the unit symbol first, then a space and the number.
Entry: µA 47
